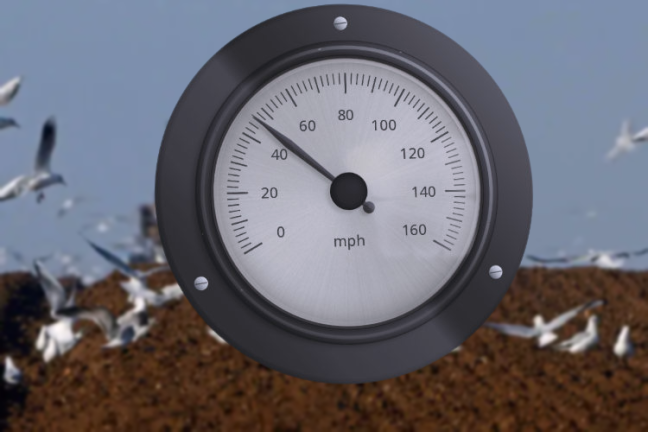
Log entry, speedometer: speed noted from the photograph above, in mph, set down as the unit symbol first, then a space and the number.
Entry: mph 46
